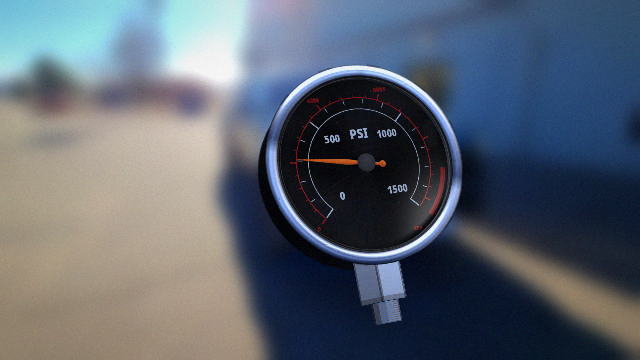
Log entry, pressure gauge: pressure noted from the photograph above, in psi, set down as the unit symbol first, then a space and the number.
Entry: psi 300
